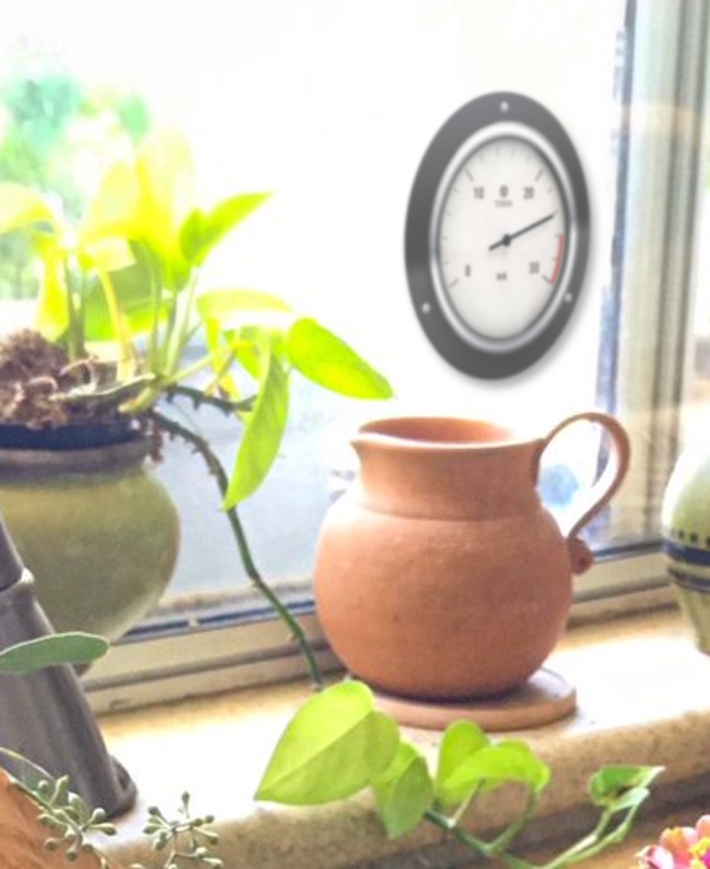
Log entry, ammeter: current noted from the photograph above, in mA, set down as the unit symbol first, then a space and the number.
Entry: mA 24
